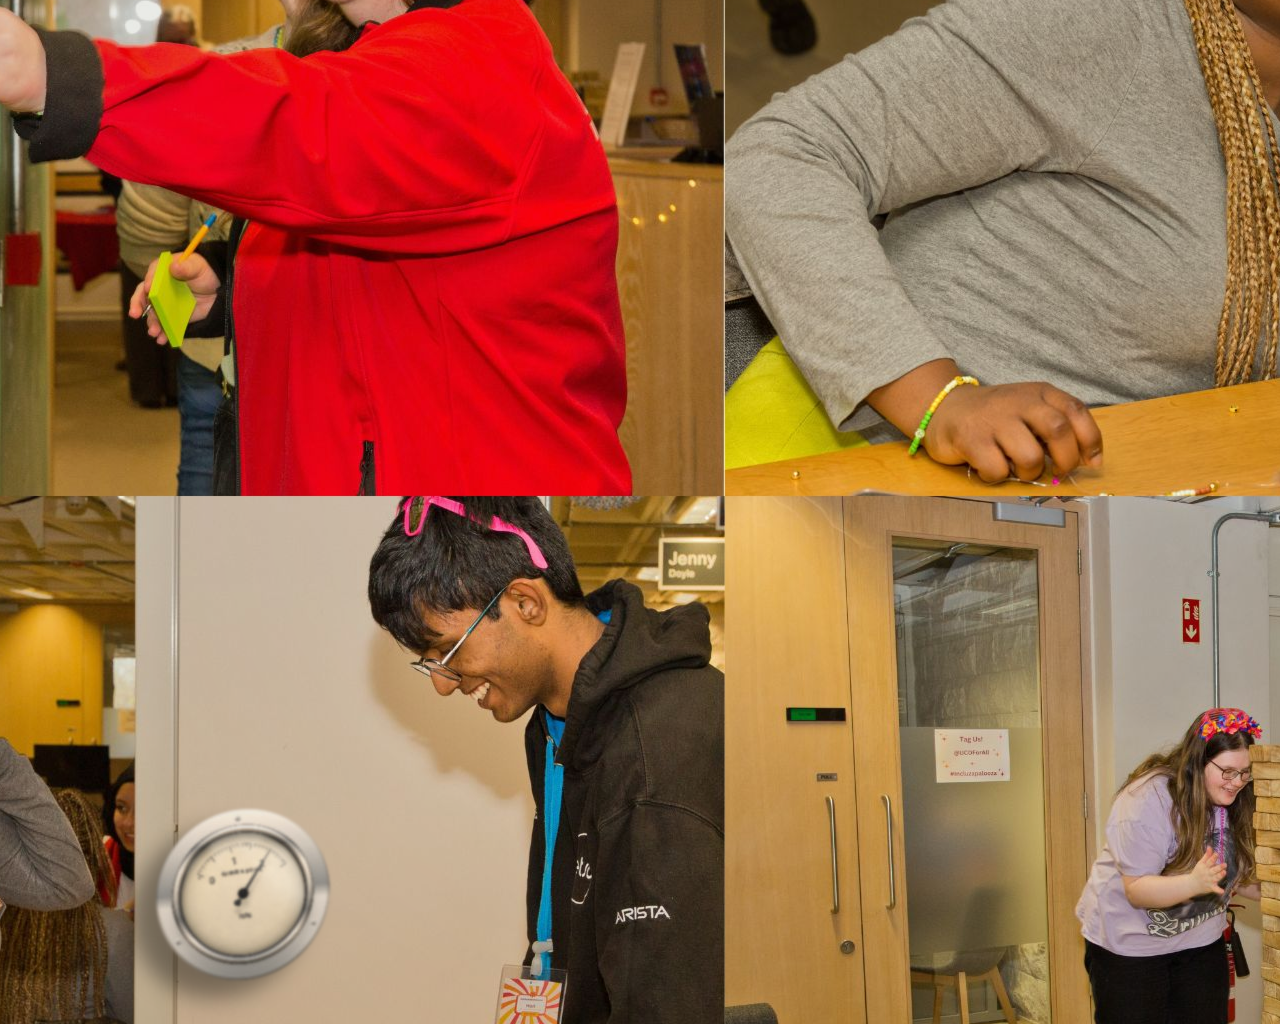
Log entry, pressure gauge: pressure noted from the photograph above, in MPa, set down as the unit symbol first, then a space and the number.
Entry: MPa 2
